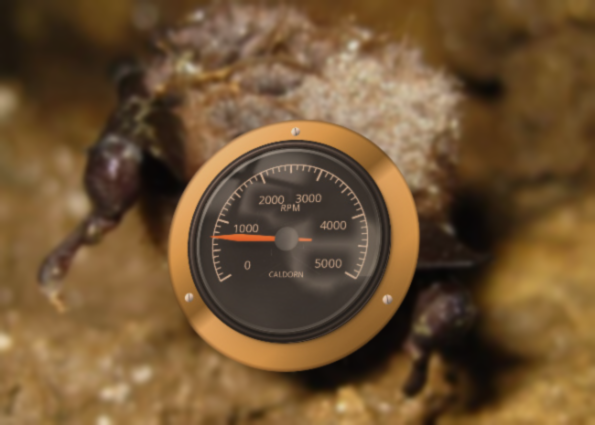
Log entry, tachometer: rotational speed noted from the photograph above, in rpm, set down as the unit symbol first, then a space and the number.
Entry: rpm 700
